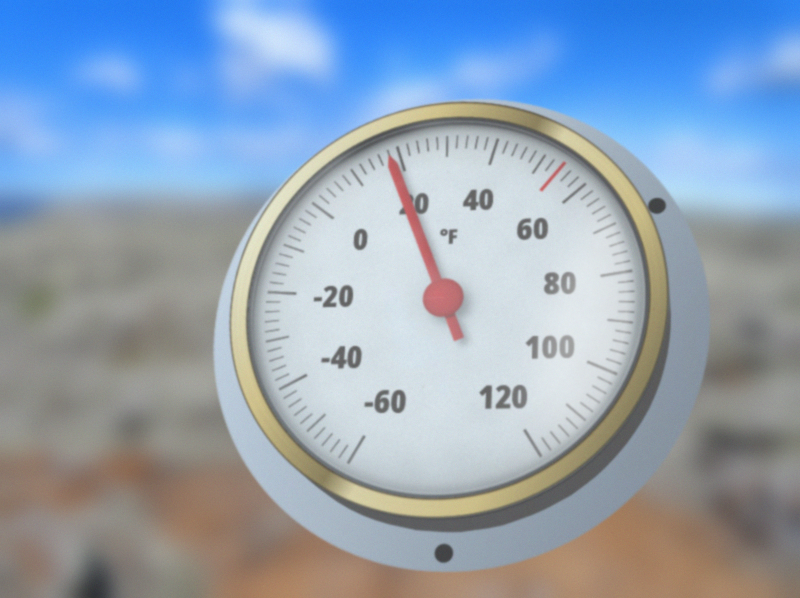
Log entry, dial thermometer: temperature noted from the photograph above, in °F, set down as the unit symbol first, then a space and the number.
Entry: °F 18
